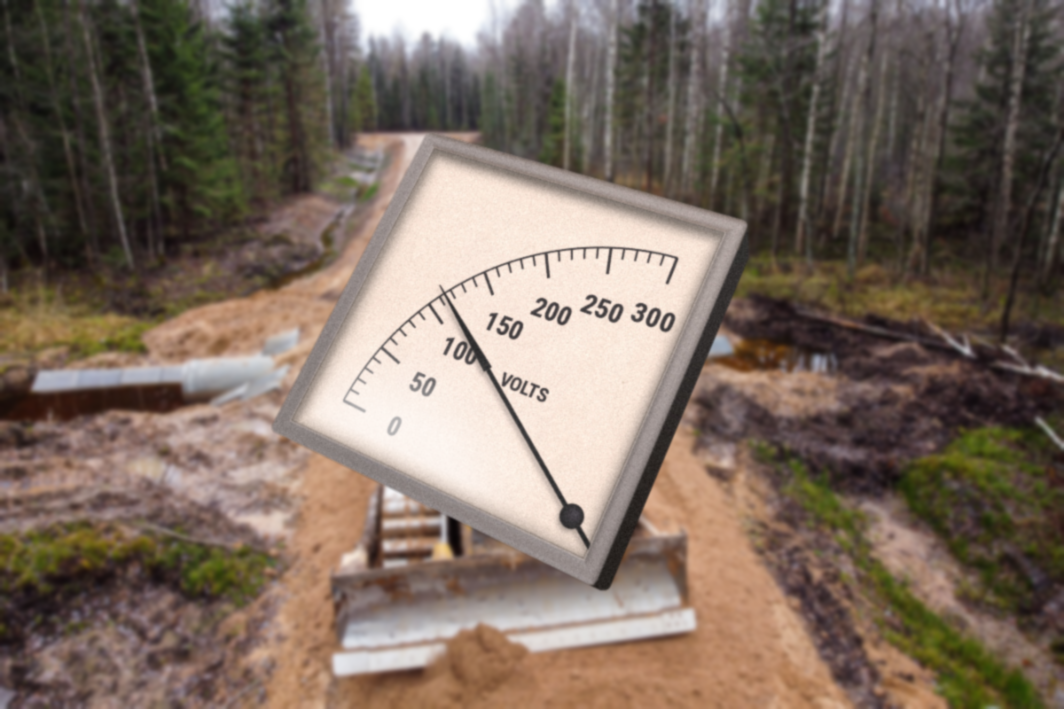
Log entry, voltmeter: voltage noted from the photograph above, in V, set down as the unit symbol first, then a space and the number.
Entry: V 115
